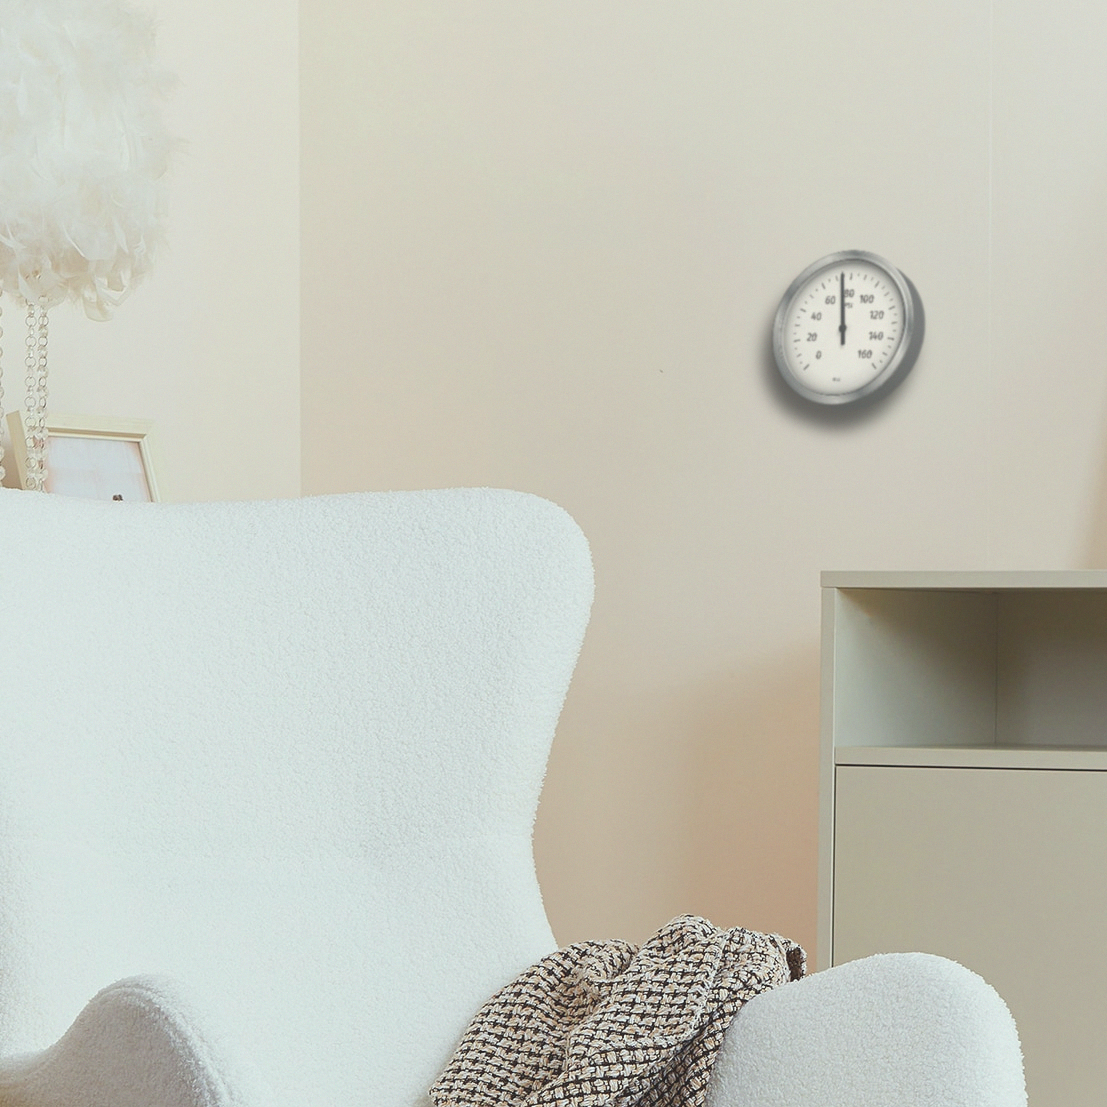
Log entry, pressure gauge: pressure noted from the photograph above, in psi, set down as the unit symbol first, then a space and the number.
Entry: psi 75
